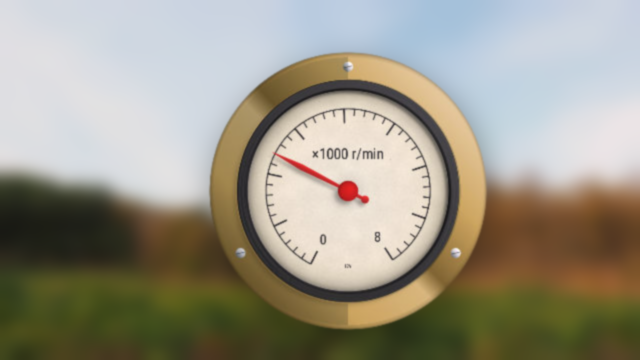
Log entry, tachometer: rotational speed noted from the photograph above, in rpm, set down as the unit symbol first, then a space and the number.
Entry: rpm 2400
